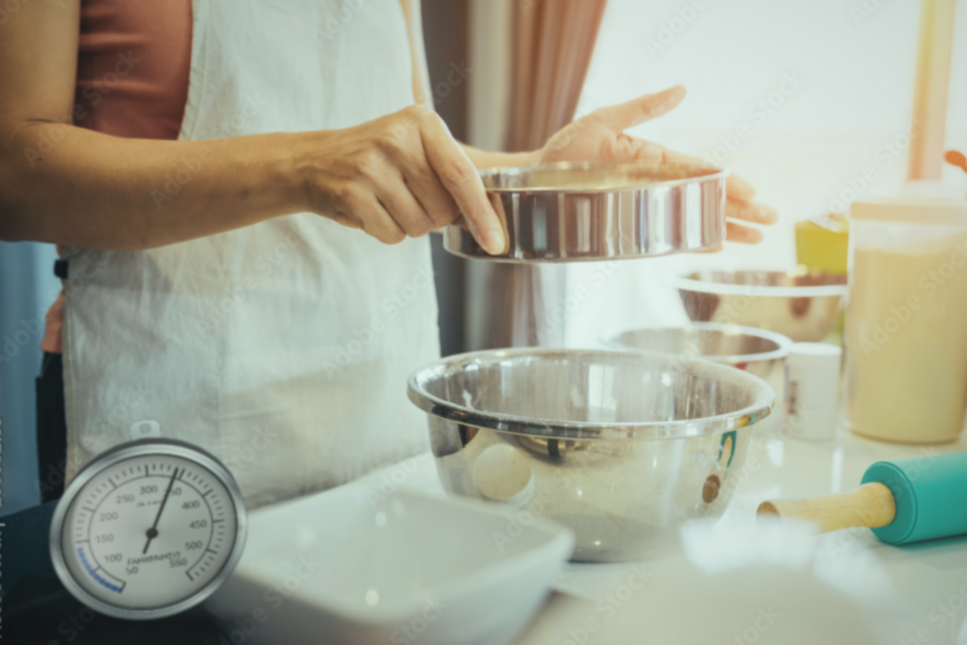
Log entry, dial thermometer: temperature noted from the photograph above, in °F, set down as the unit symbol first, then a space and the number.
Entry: °F 340
